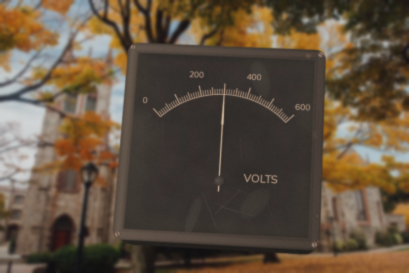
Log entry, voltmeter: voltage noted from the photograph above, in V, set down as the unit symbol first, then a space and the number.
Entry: V 300
